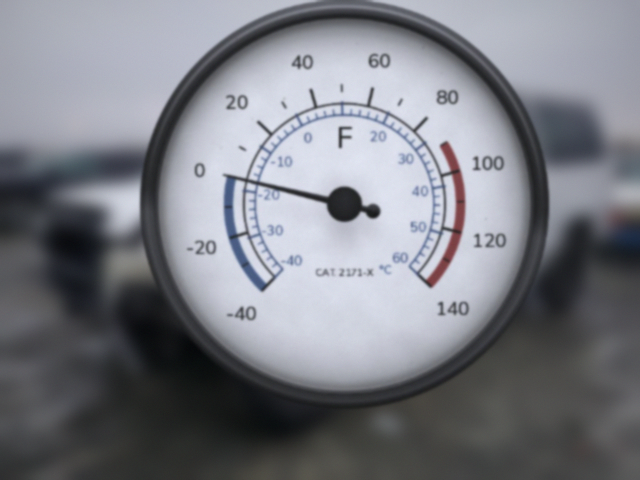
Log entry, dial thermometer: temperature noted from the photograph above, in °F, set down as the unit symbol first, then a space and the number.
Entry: °F 0
